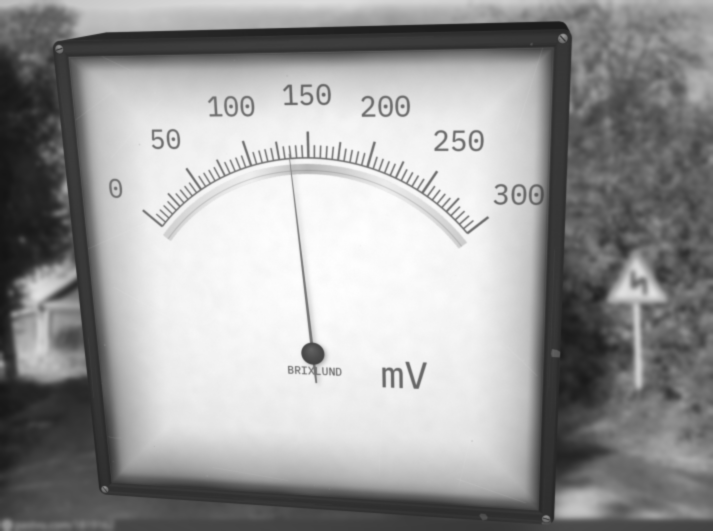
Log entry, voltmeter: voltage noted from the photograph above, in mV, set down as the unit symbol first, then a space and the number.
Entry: mV 135
